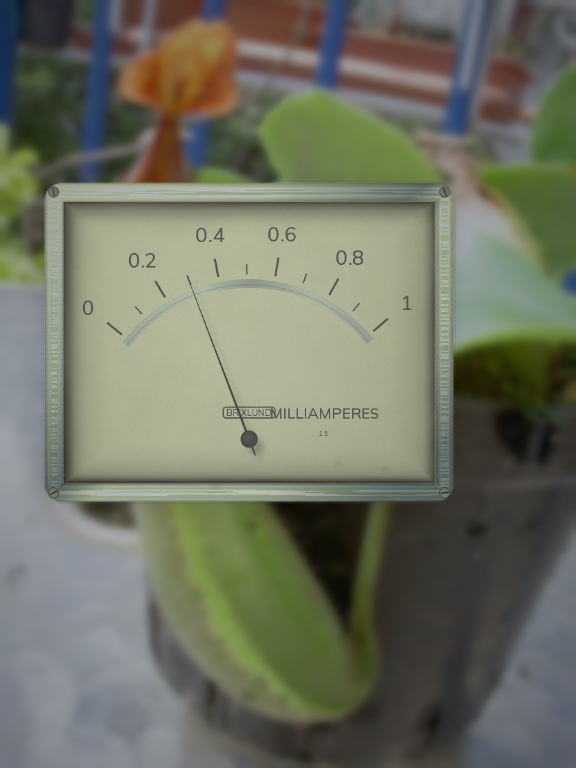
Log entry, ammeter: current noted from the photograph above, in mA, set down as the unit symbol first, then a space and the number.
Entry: mA 0.3
